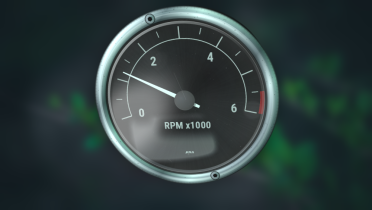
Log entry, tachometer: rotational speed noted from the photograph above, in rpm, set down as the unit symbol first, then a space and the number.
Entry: rpm 1250
